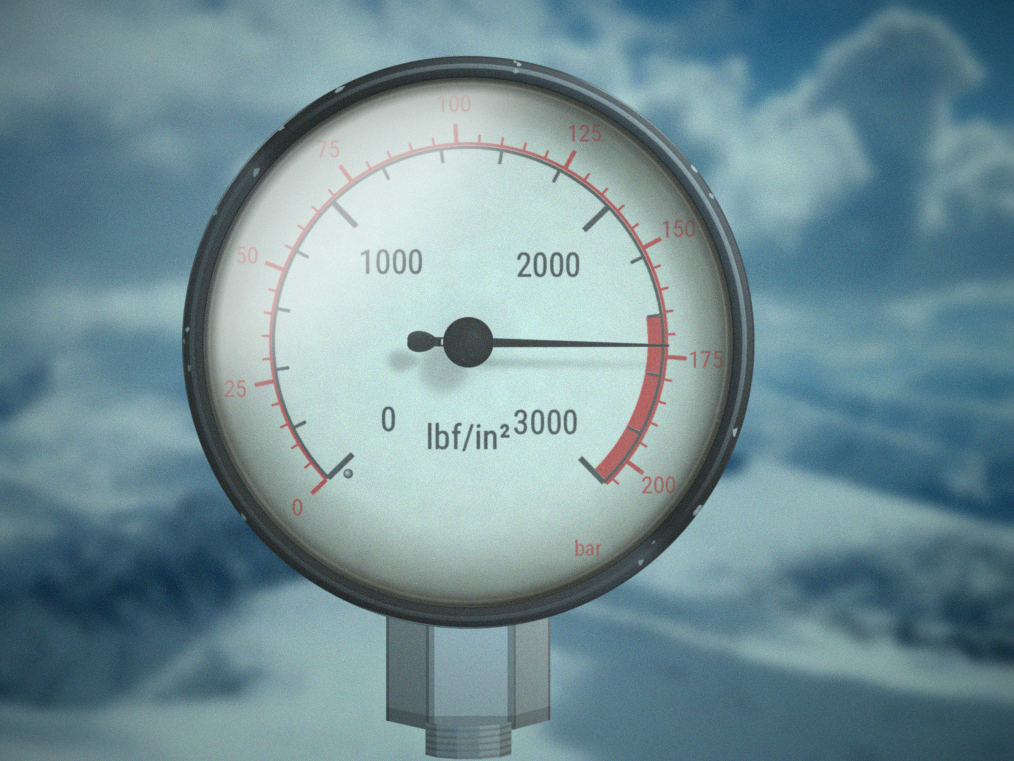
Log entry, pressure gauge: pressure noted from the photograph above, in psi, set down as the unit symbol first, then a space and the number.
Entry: psi 2500
